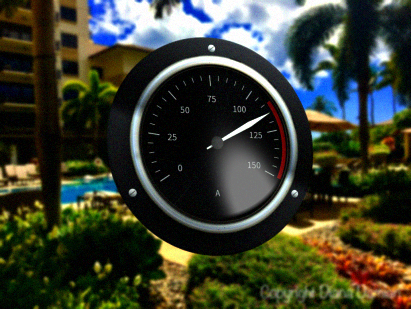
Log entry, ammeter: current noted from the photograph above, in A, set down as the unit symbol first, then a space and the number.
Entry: A 115
